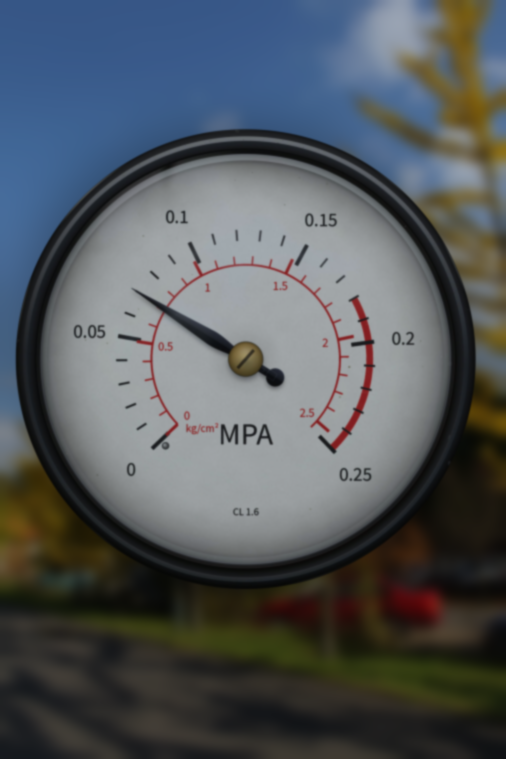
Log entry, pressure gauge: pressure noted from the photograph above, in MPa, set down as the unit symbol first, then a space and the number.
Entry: MPa 0.07
